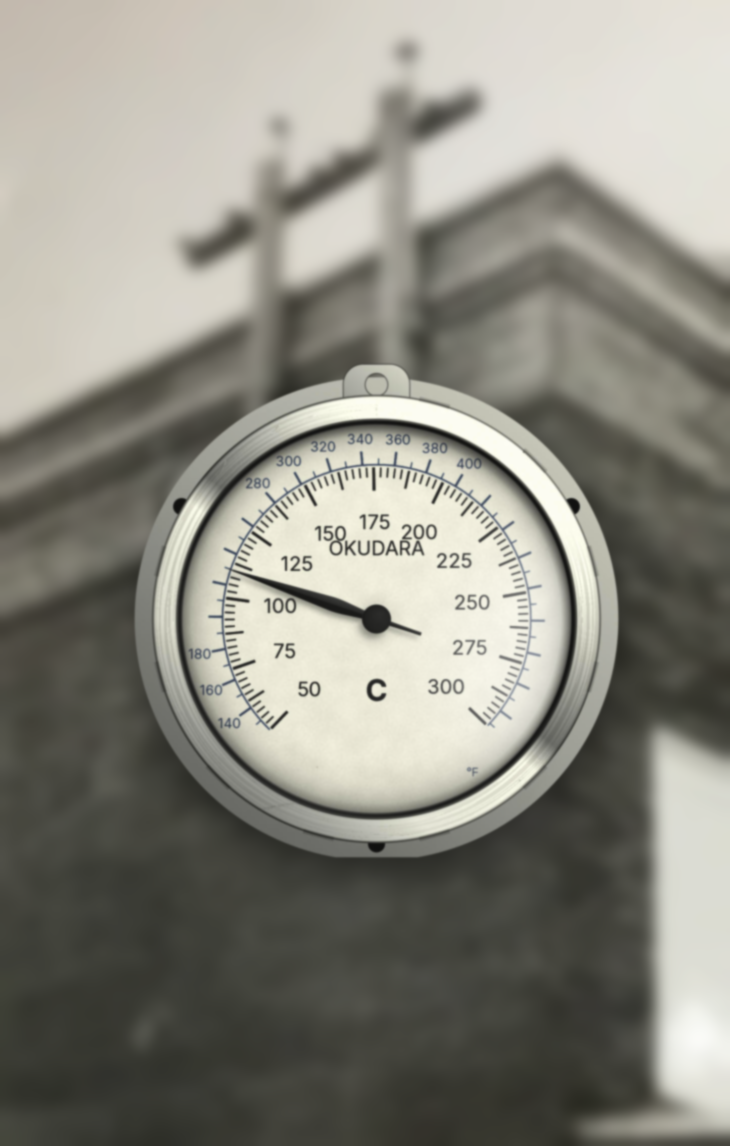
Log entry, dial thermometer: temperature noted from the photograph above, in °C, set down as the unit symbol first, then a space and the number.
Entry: °C 110
